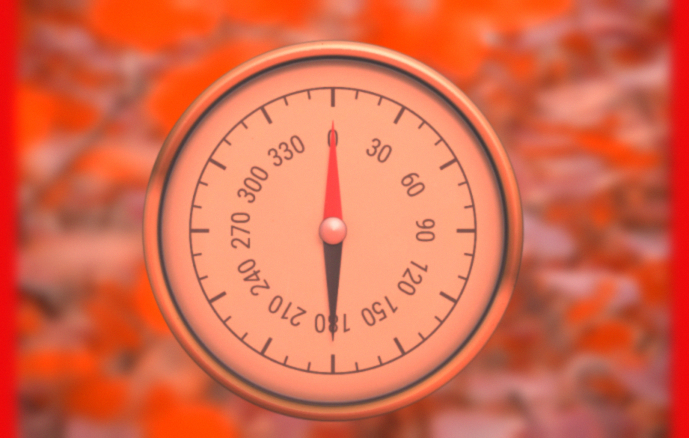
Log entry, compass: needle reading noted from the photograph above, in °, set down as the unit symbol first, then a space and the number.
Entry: ° 0
